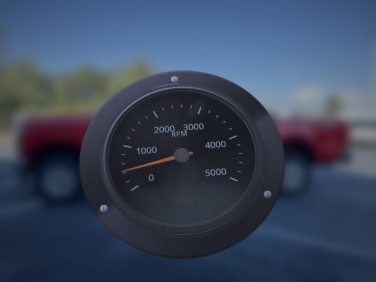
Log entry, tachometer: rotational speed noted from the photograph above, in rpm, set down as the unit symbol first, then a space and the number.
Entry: rpm 400
